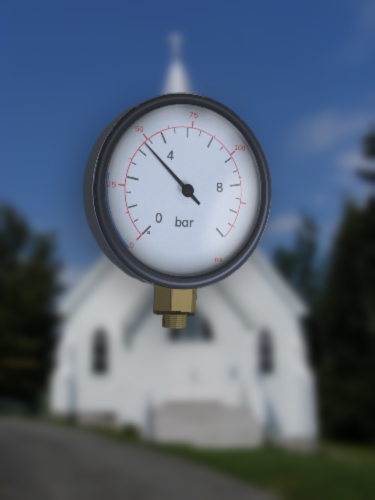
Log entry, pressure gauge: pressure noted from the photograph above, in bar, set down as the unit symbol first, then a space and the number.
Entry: bar 3.25
